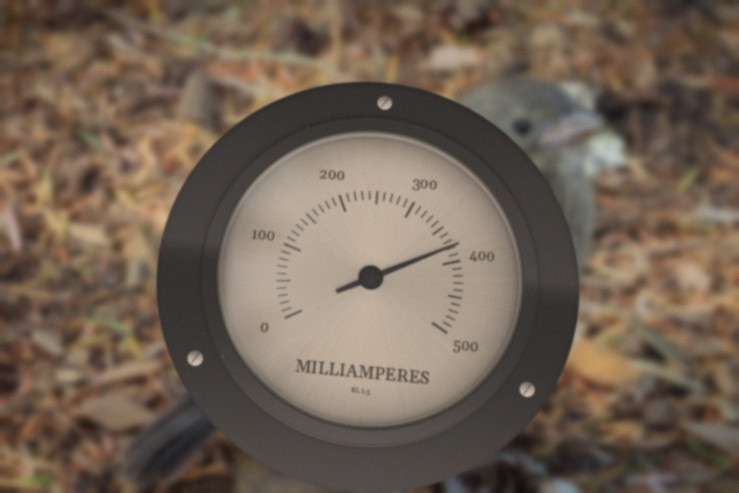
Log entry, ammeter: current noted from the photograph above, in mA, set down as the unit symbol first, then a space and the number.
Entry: mA 380
